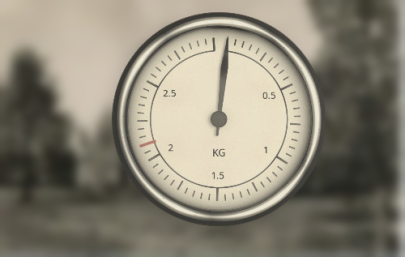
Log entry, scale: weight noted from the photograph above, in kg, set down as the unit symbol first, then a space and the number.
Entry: kg 0
